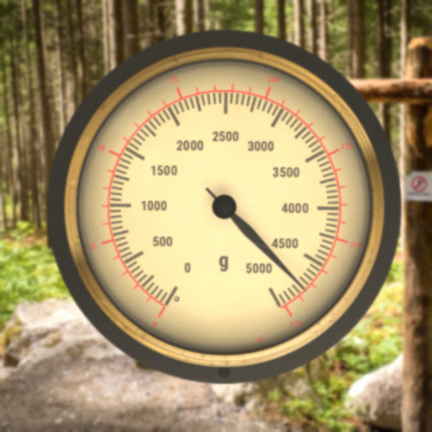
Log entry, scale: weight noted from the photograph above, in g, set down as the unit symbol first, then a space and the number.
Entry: g 4750
